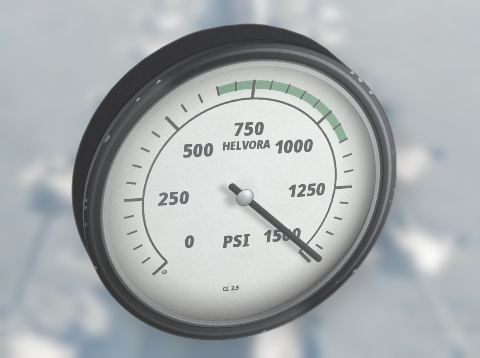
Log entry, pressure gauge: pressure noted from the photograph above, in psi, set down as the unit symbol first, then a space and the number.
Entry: psi 1475
